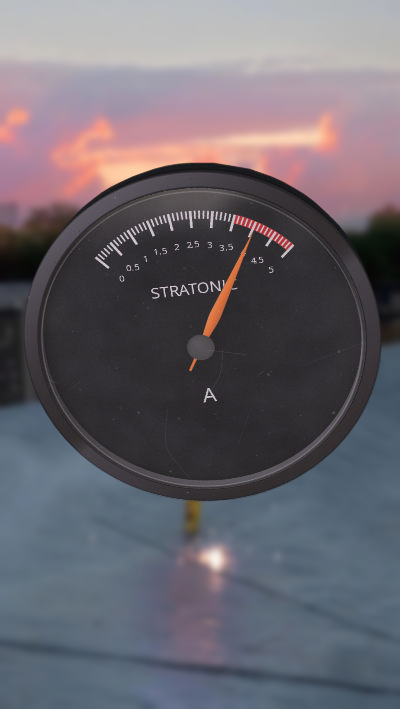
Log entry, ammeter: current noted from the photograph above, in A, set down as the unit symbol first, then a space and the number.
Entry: A 4
